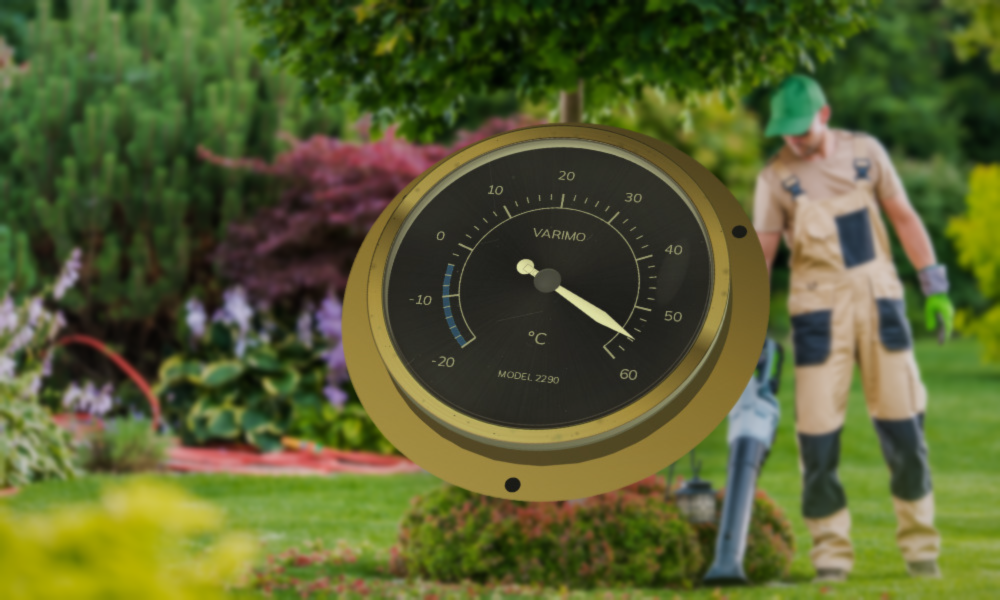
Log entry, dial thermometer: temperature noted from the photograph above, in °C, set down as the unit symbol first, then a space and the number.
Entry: °C 56
